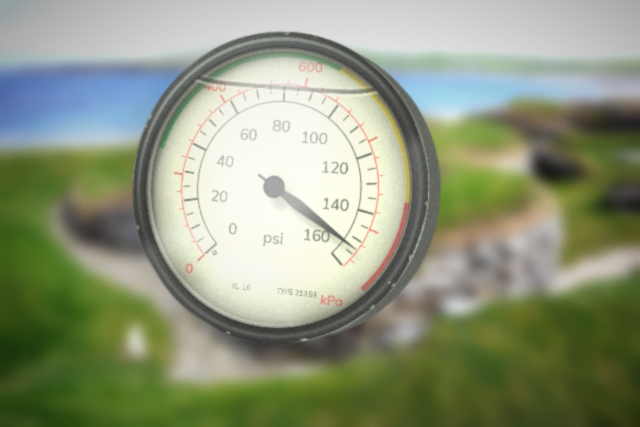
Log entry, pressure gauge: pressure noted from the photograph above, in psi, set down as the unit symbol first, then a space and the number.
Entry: psi 152.5
